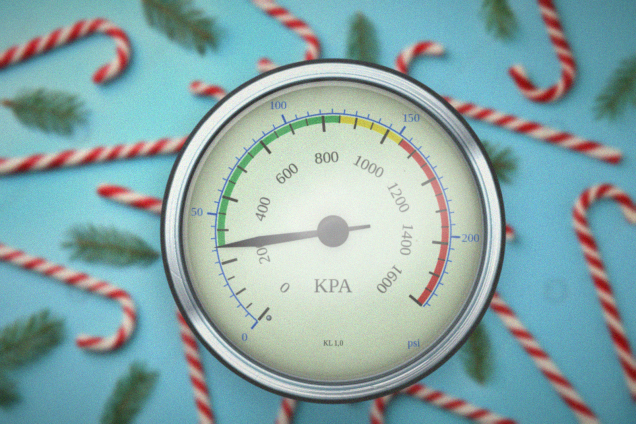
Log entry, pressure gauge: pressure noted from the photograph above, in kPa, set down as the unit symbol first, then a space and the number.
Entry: kPa 250
